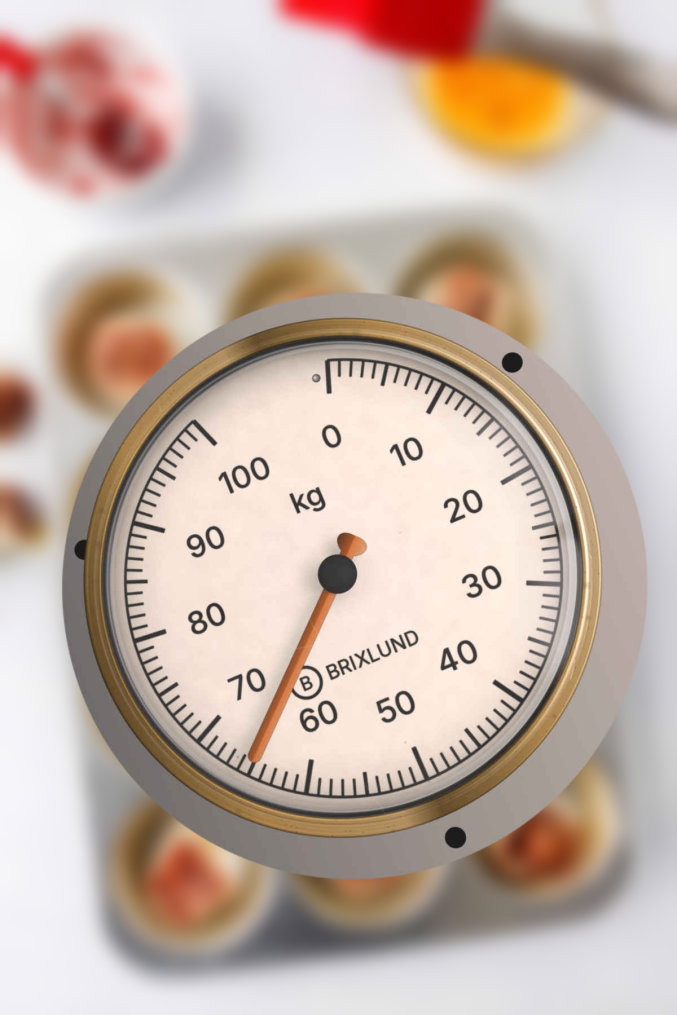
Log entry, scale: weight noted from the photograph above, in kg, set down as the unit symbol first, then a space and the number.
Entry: kg 65
